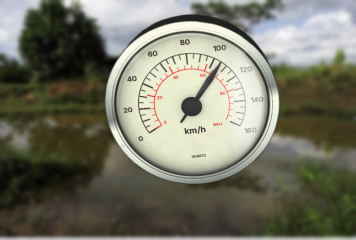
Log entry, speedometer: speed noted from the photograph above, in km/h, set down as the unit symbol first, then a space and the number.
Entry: km/h 105
